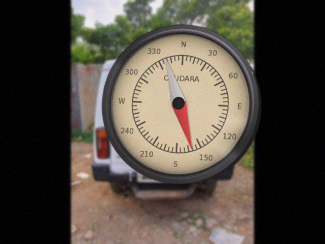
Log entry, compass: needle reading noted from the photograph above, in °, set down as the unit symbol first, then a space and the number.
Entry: ° 160
